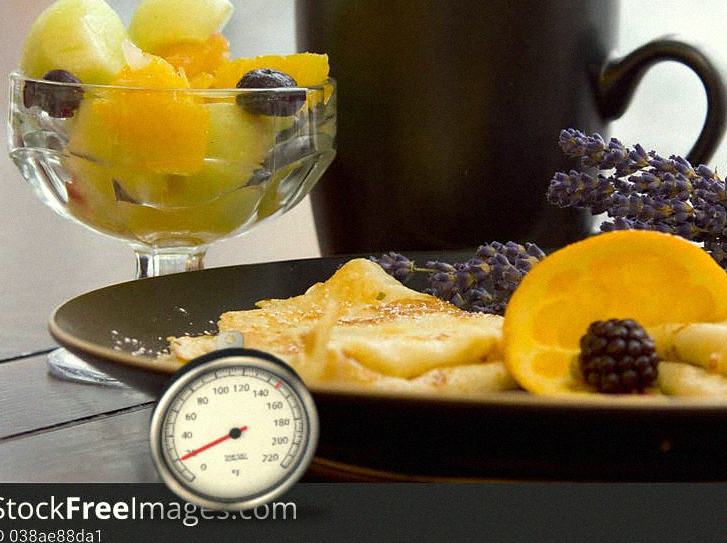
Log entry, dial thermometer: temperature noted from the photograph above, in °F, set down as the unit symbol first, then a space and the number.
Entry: °F 20
